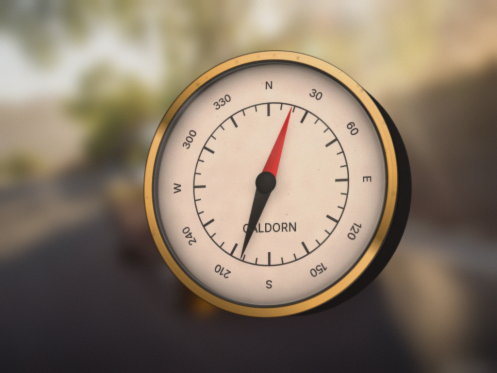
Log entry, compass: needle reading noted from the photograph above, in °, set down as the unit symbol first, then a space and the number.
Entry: ° 20
